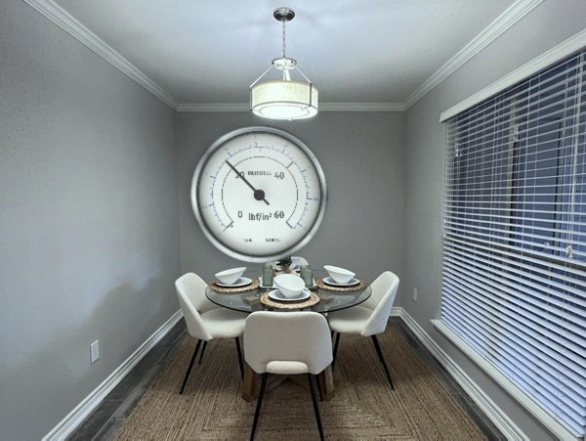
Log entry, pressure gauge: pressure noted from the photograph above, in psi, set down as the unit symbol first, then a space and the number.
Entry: psi 20
